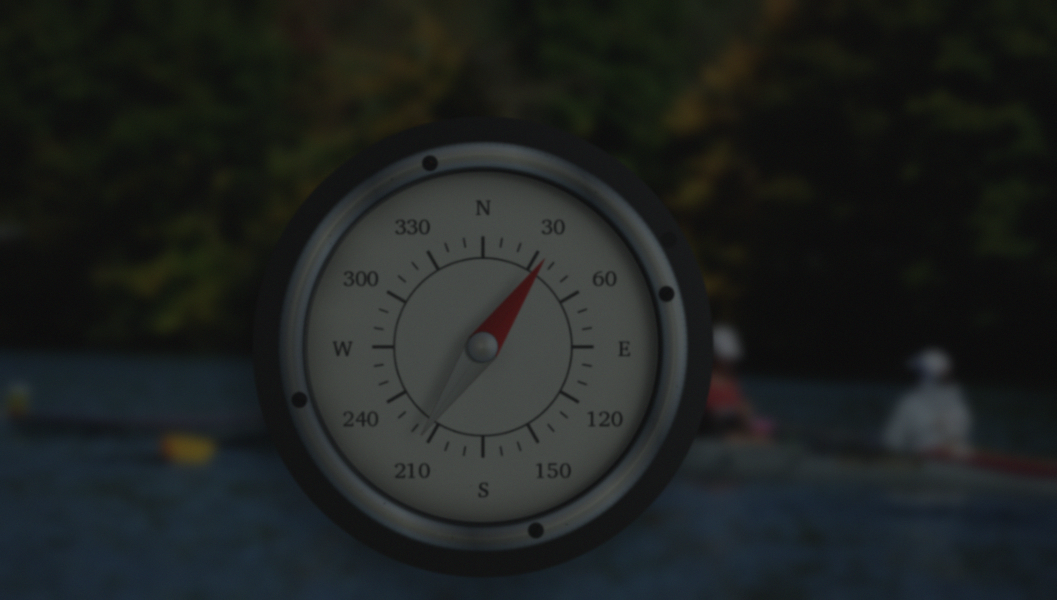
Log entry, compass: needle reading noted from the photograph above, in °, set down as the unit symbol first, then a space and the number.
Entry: ° 35
